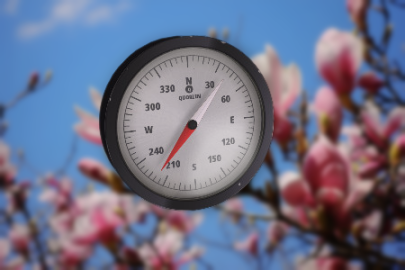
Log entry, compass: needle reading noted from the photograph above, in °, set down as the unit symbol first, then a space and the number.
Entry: ° 220
